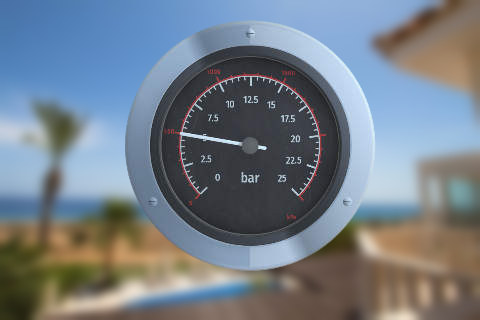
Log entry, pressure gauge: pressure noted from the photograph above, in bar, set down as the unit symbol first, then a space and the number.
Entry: bar 5
